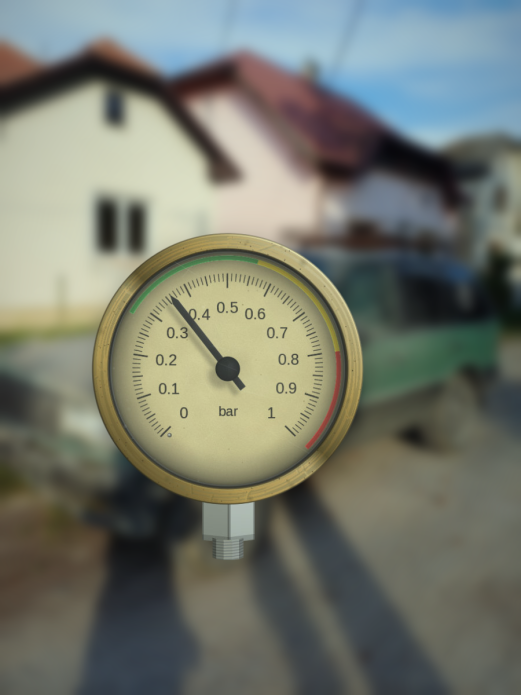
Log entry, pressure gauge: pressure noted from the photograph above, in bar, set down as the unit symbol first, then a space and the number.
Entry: bar 0.36
